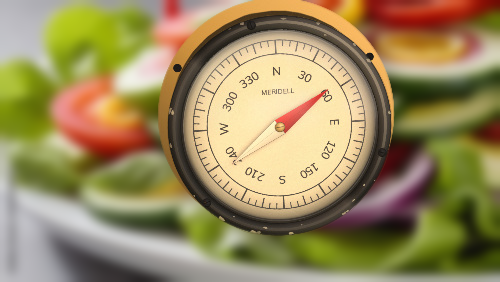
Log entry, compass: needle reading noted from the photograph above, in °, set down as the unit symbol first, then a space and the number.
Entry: ° 55
